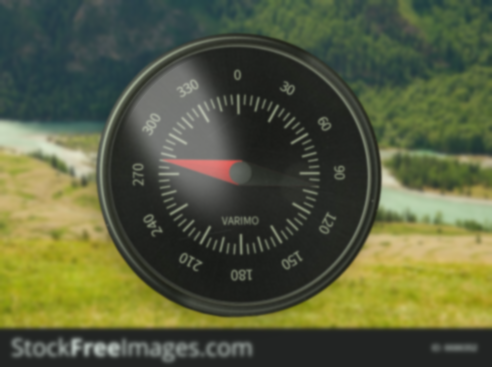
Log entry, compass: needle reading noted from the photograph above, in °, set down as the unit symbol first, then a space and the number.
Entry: ° 280
